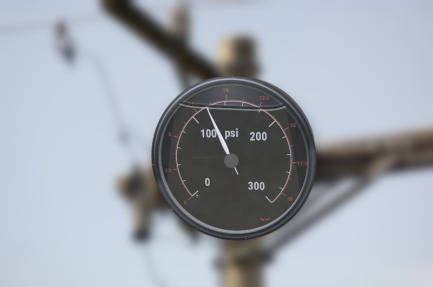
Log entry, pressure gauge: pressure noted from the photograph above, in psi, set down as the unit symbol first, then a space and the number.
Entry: psi 120
